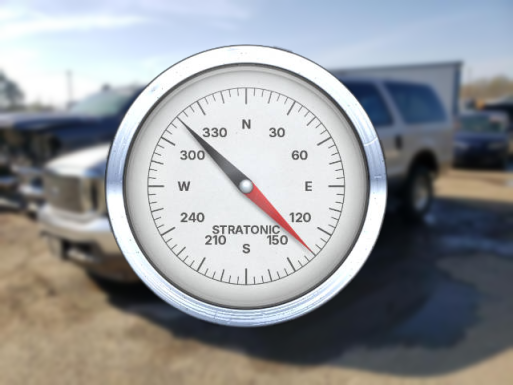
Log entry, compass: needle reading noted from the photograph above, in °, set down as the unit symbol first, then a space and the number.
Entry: ° 135
